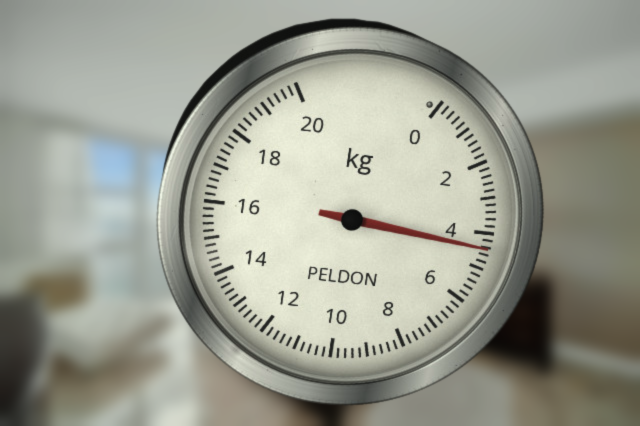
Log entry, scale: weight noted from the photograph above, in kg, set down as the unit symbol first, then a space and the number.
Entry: kg 4.4
